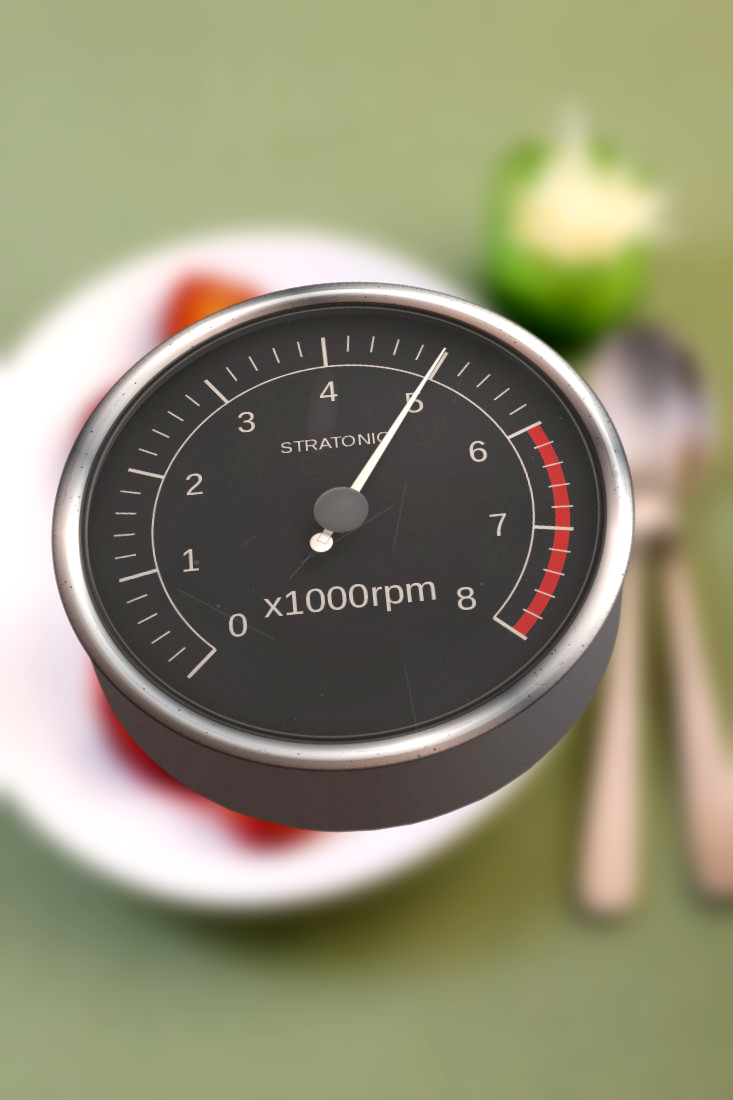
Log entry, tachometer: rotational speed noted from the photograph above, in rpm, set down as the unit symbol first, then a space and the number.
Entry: rpm 5000
